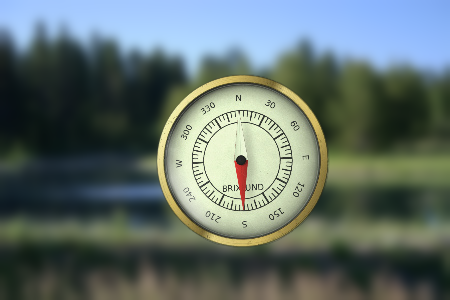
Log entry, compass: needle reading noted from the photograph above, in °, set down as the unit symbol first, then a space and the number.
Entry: ° 180
